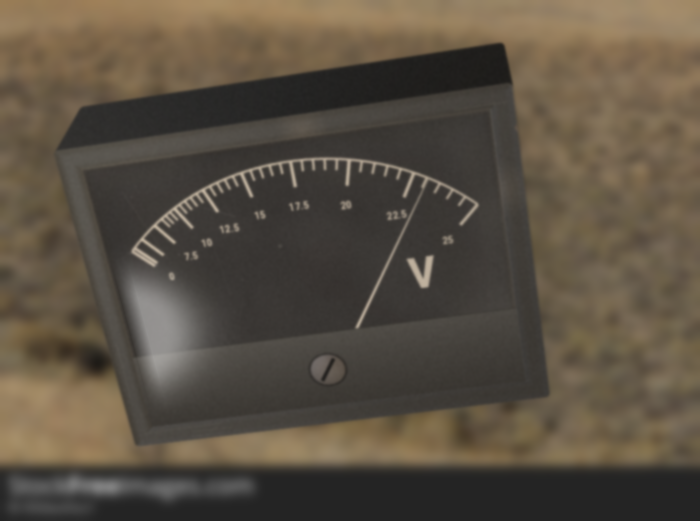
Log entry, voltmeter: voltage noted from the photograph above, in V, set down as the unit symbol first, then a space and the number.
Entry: V 23
